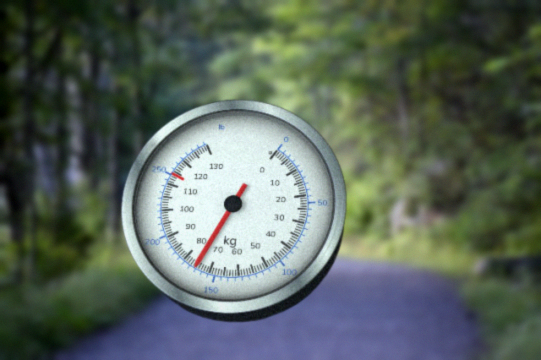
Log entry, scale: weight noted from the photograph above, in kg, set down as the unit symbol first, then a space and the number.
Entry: kg 75
